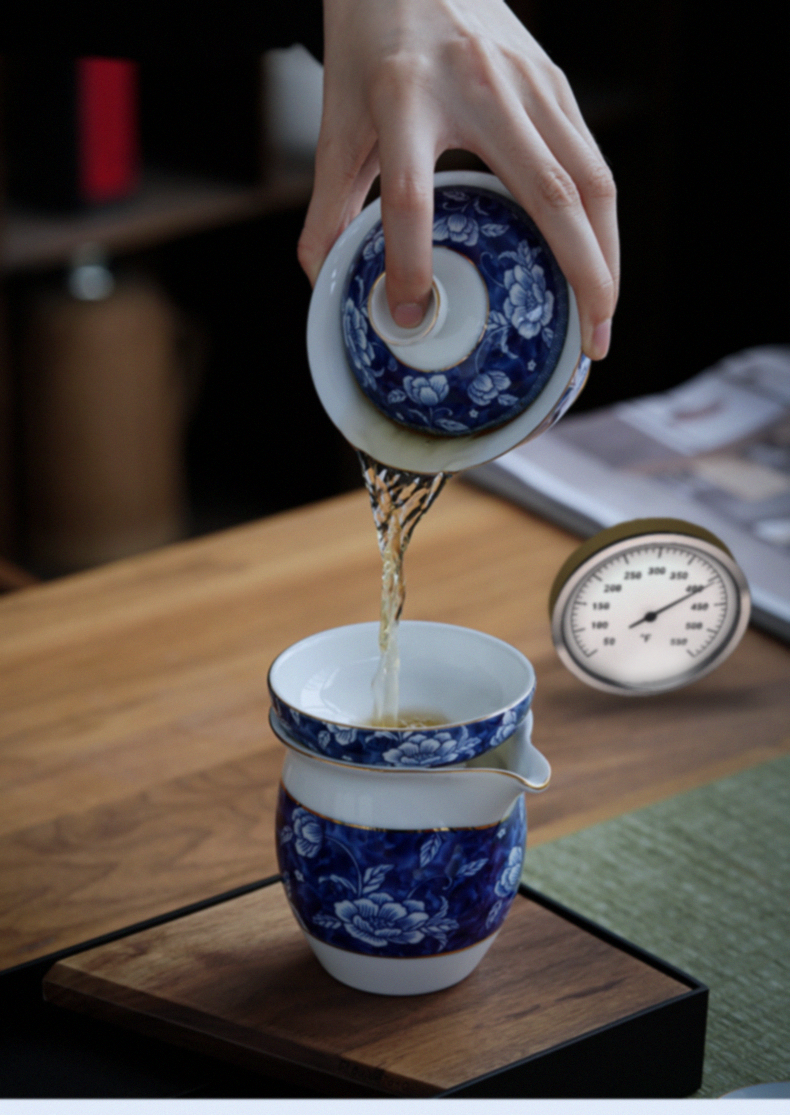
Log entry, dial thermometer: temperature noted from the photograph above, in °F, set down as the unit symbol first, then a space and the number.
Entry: °F 400
